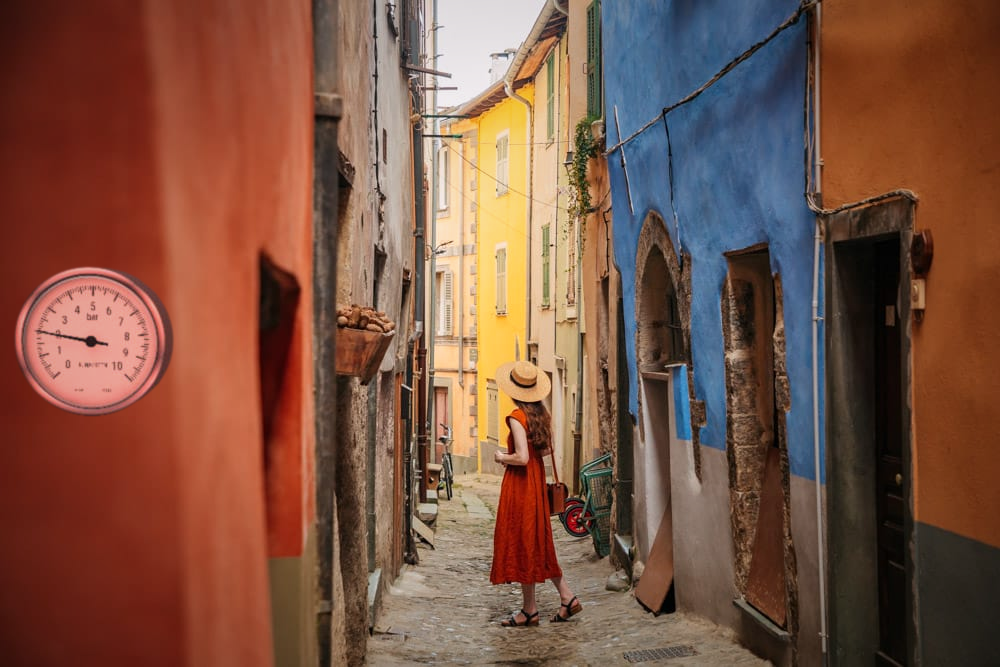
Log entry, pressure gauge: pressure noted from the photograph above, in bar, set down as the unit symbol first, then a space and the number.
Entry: bar 2
